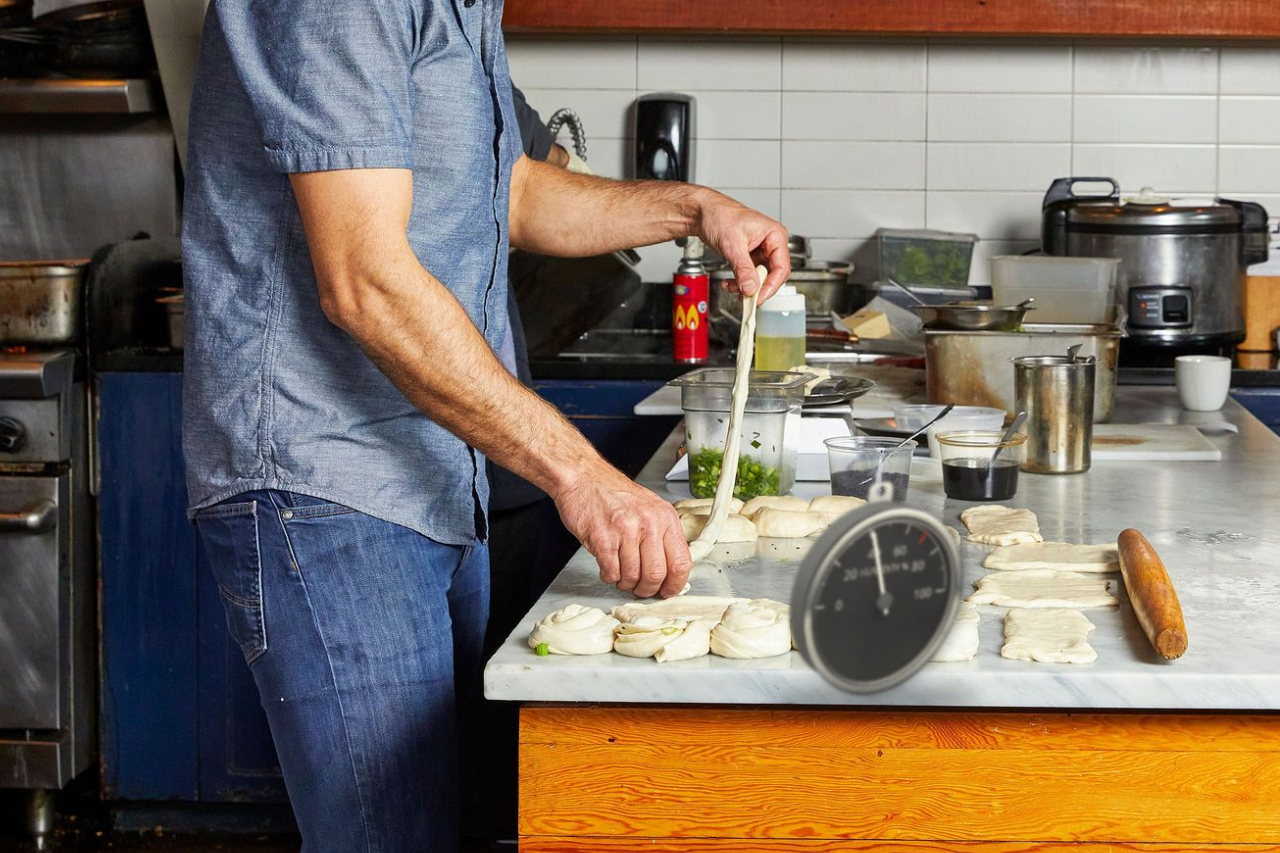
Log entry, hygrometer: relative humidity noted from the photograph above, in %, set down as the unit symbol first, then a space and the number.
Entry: % 40
